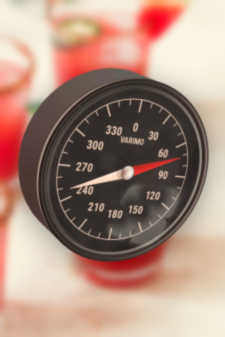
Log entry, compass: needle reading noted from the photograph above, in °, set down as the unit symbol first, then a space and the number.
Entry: ° 70
